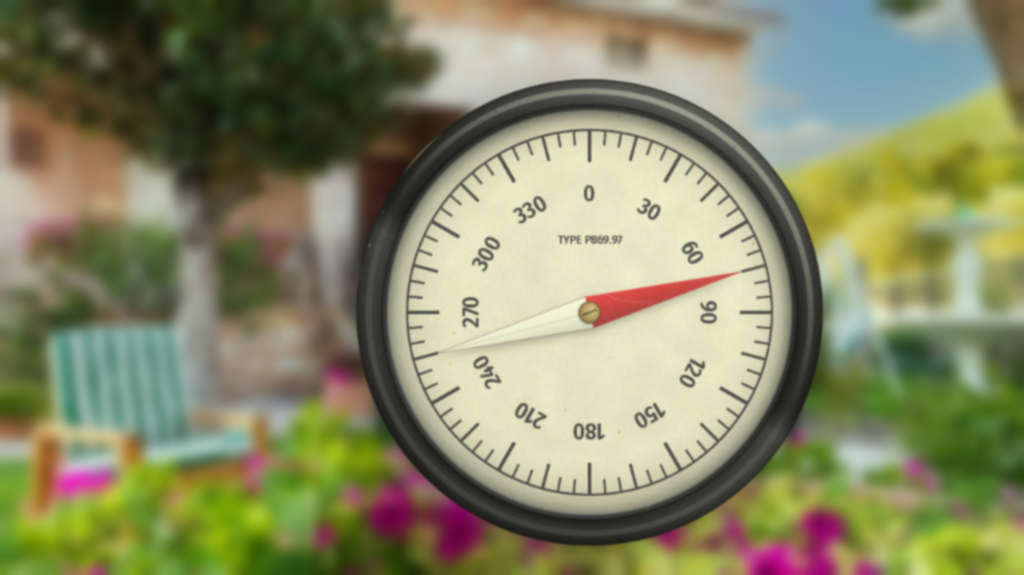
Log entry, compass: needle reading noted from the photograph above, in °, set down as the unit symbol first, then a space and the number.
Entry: ° 75
